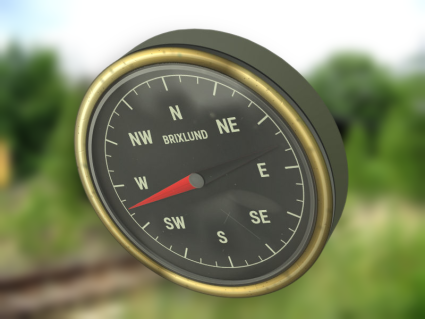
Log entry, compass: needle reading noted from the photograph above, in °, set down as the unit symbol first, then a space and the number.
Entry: ° 255
